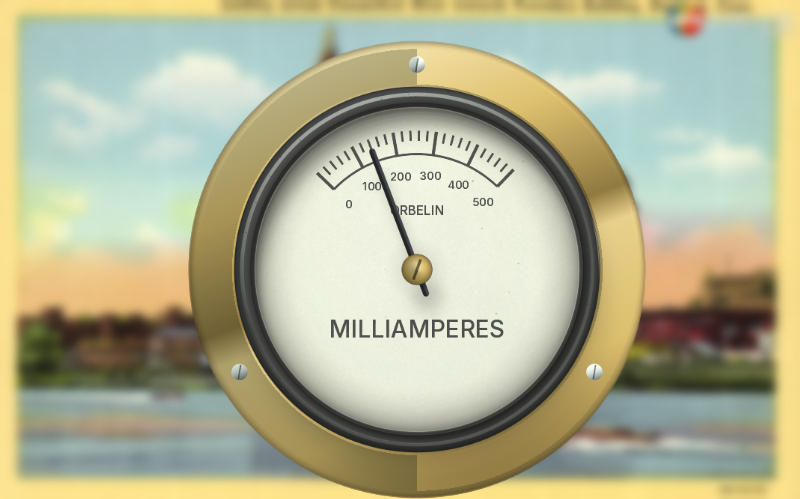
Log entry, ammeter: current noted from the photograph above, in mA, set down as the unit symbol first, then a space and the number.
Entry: mA 140
